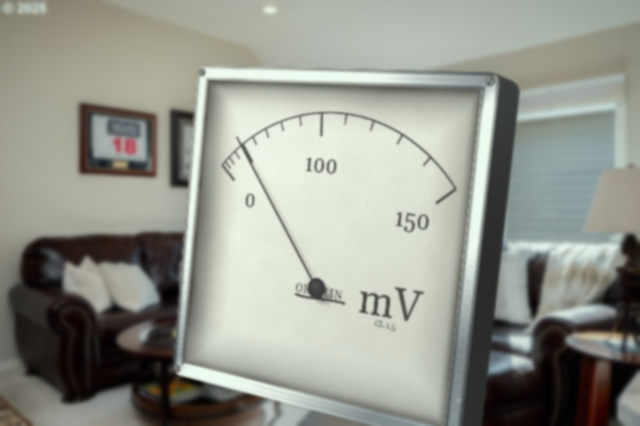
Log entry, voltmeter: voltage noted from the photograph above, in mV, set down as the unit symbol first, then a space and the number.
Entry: mV 50
